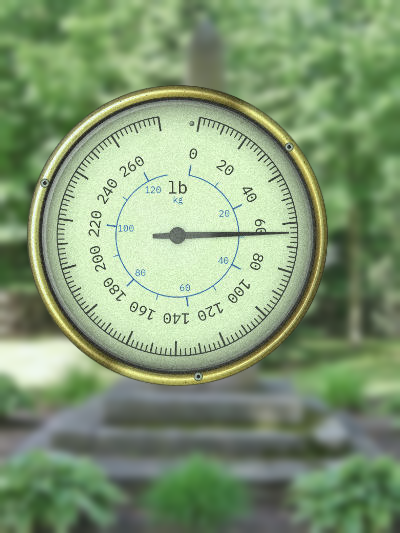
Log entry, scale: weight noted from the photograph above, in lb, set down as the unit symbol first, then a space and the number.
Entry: lb 64
